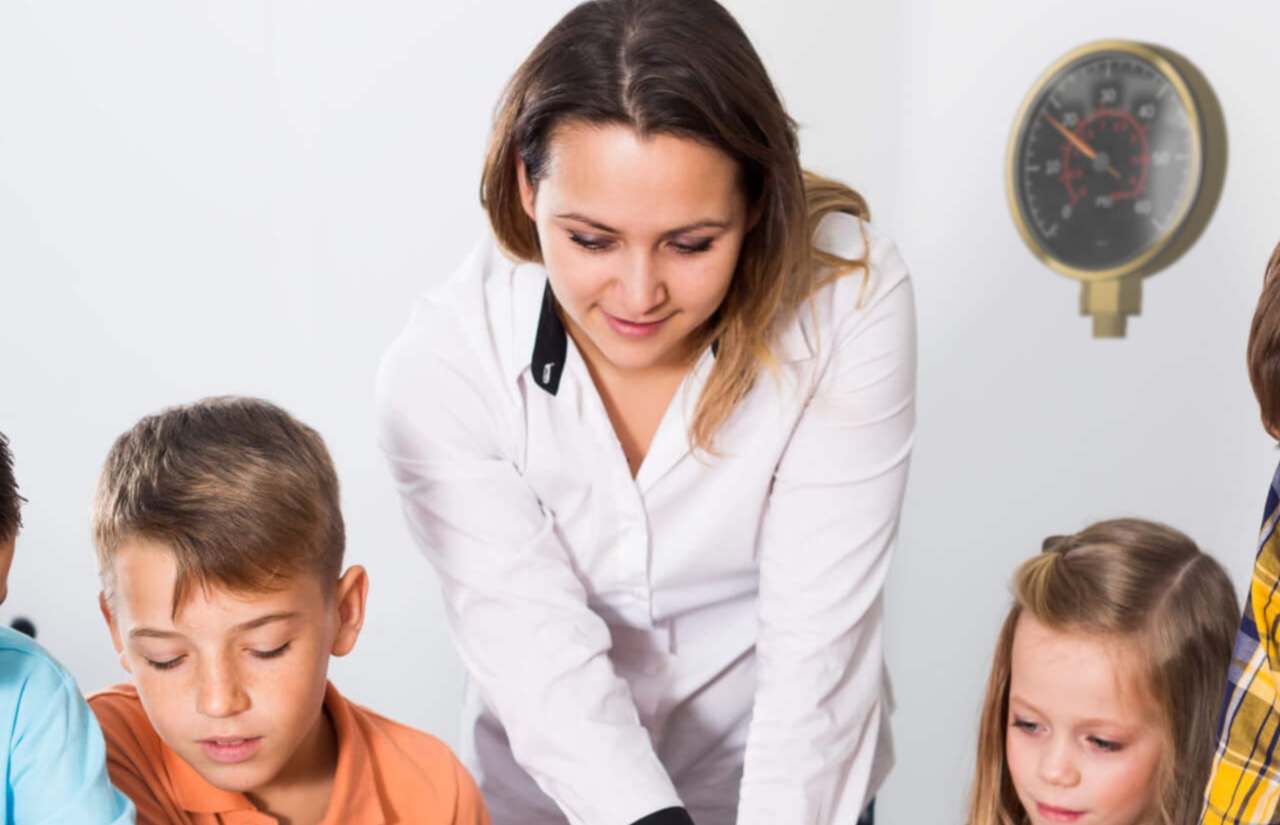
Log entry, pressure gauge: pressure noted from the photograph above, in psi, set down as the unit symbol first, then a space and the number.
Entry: psi 18
